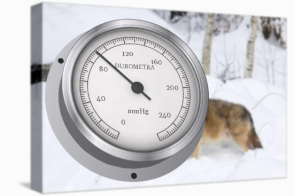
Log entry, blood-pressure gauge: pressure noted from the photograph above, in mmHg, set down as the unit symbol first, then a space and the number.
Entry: mmHg 90
